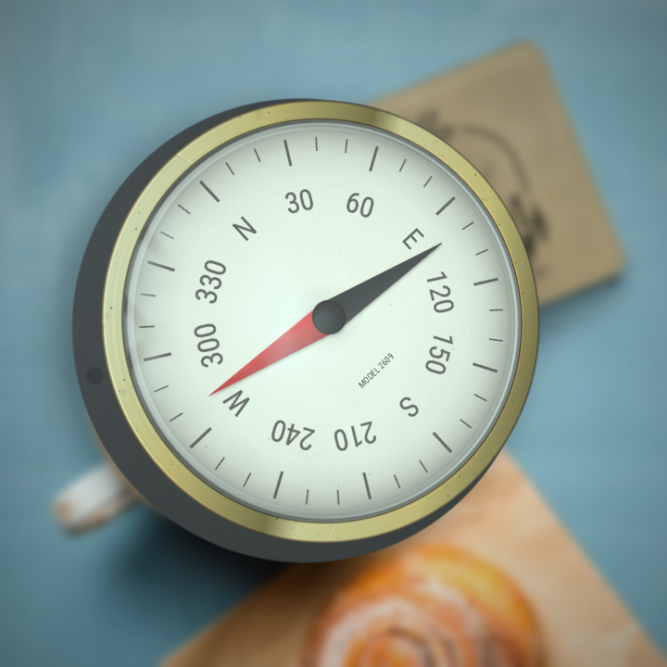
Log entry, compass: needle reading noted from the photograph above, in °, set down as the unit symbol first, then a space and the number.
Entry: ° 280
